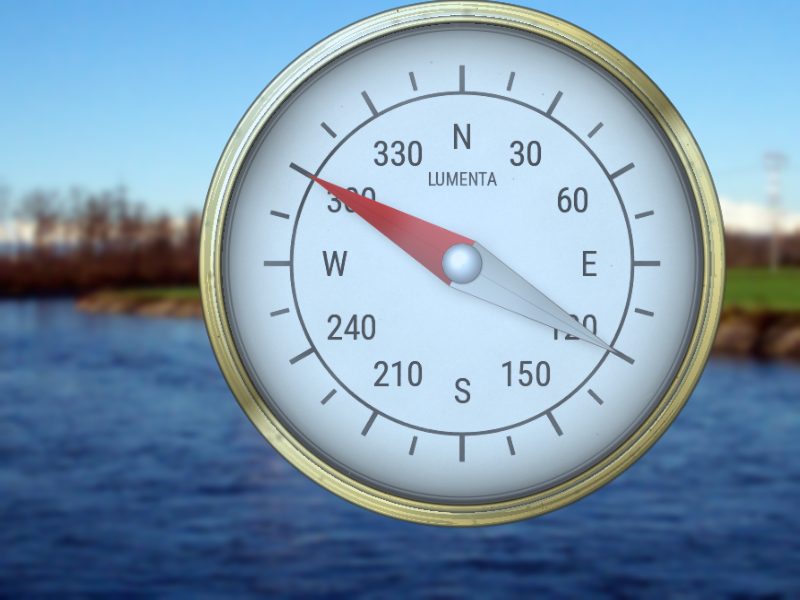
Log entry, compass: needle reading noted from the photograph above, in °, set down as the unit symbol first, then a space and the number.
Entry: ° 300
